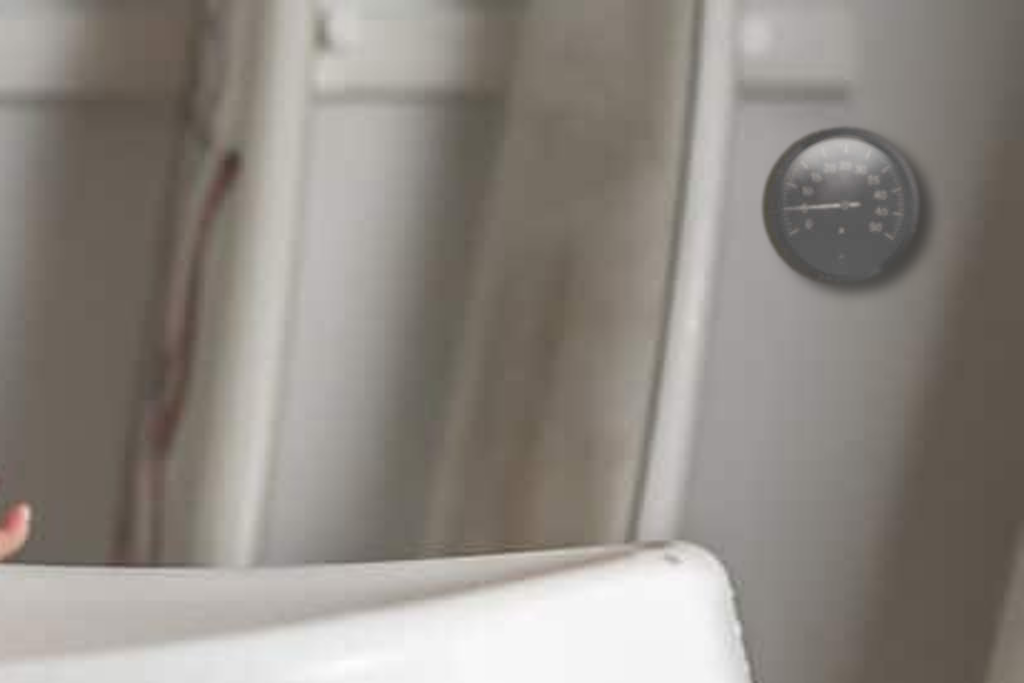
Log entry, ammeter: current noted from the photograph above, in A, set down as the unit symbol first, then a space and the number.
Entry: A 5
